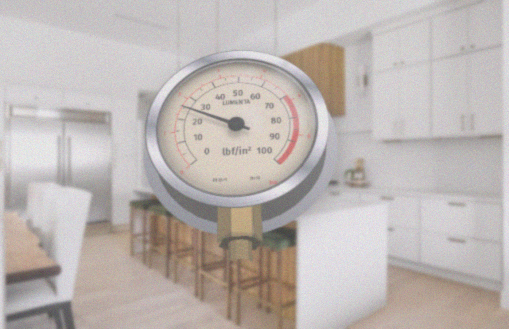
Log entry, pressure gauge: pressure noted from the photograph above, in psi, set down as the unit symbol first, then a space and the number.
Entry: psi 25
